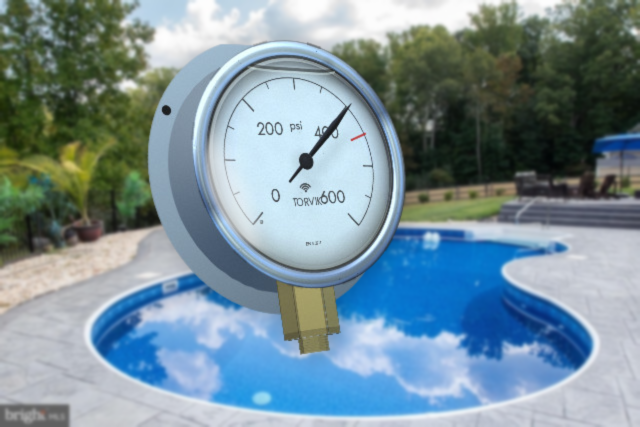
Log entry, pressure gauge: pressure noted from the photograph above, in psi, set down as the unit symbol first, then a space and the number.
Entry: psi 400
